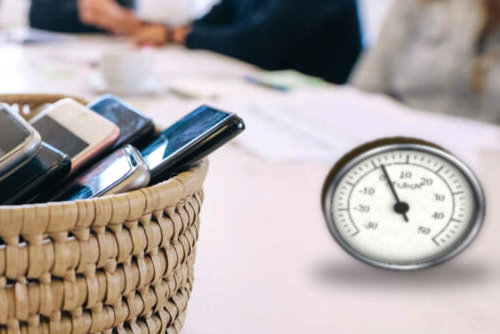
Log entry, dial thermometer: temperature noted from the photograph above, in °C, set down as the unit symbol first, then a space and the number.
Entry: °C 2
